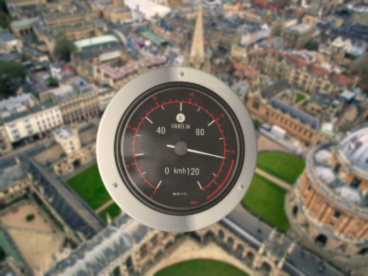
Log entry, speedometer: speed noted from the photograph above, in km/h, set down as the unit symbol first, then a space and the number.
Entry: km/h 100
